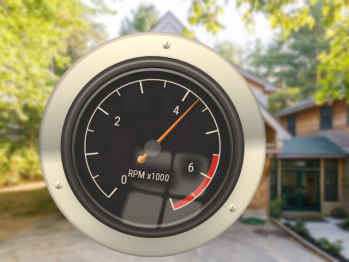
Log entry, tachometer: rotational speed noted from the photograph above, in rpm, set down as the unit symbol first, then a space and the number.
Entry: rpm 4250
